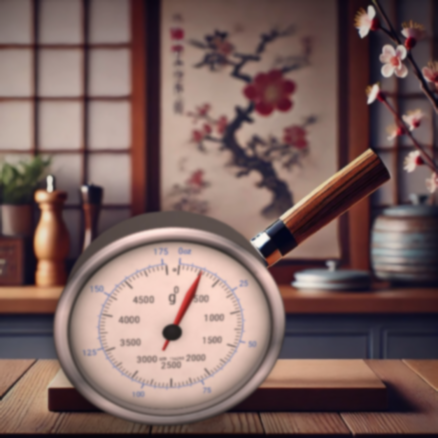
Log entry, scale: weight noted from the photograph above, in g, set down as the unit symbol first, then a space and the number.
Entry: g 250
